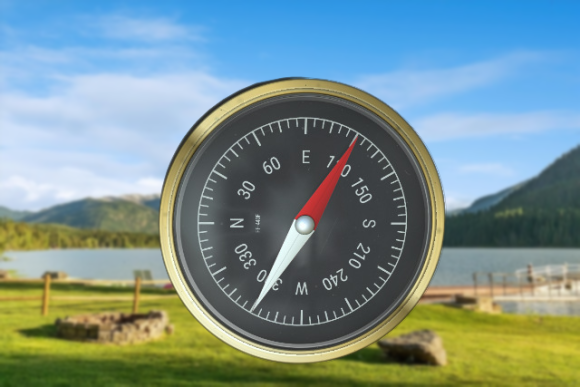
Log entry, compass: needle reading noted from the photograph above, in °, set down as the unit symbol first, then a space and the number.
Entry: ° 120
